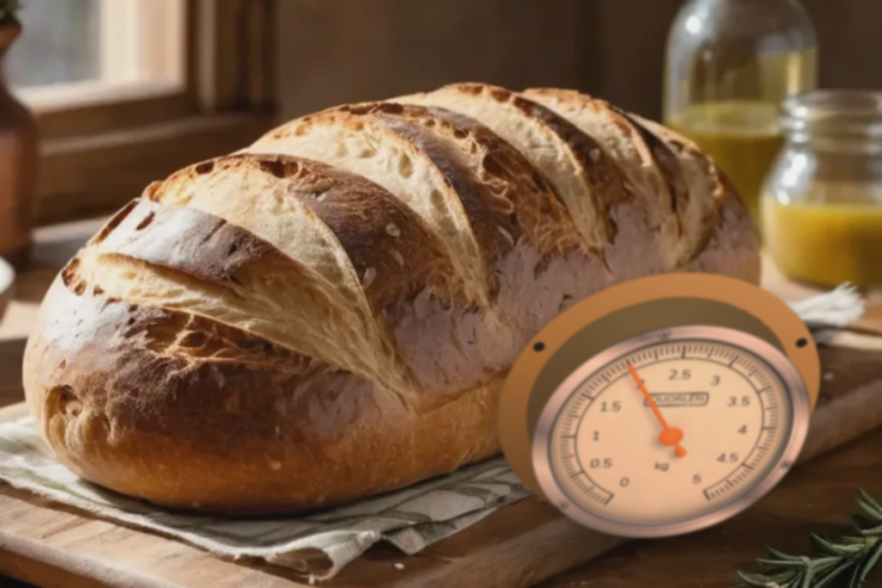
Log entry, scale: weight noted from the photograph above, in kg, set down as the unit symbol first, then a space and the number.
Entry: kg 2
